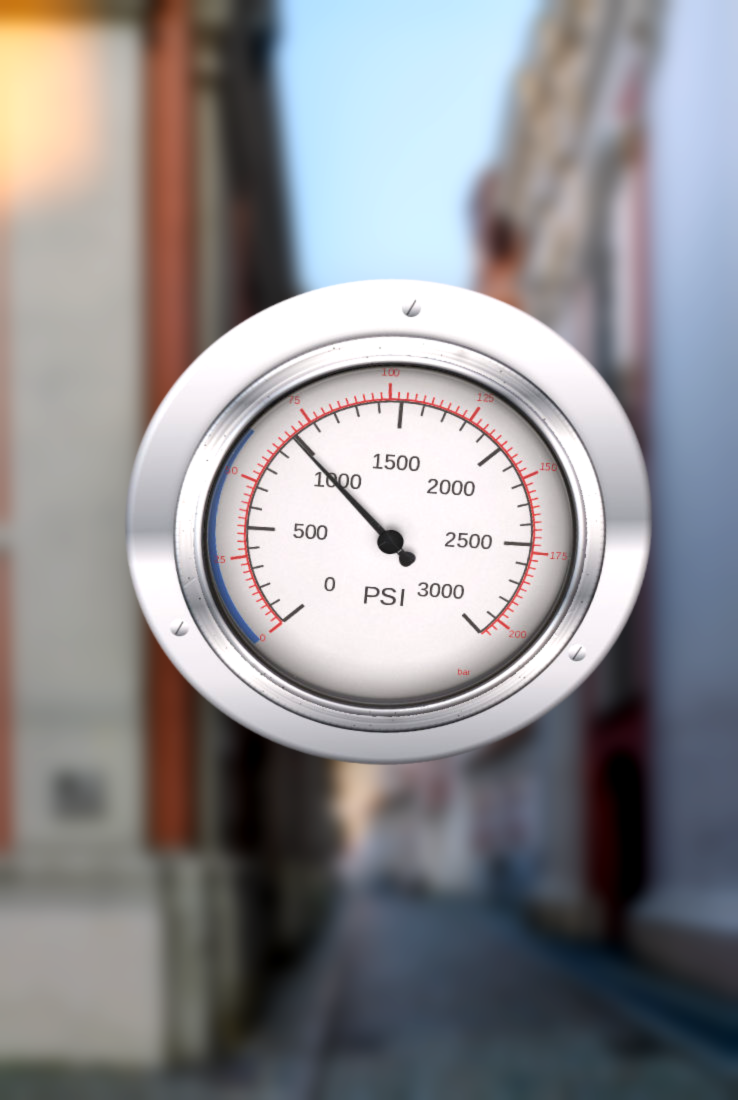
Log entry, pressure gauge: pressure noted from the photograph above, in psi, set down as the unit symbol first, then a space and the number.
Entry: psi 1000
